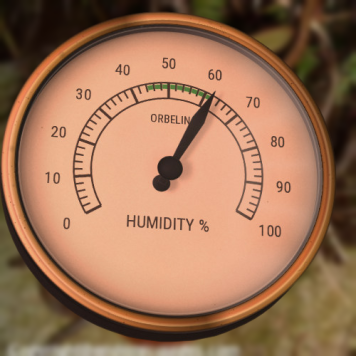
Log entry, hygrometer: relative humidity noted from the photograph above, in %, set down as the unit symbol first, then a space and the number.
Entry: % 62
